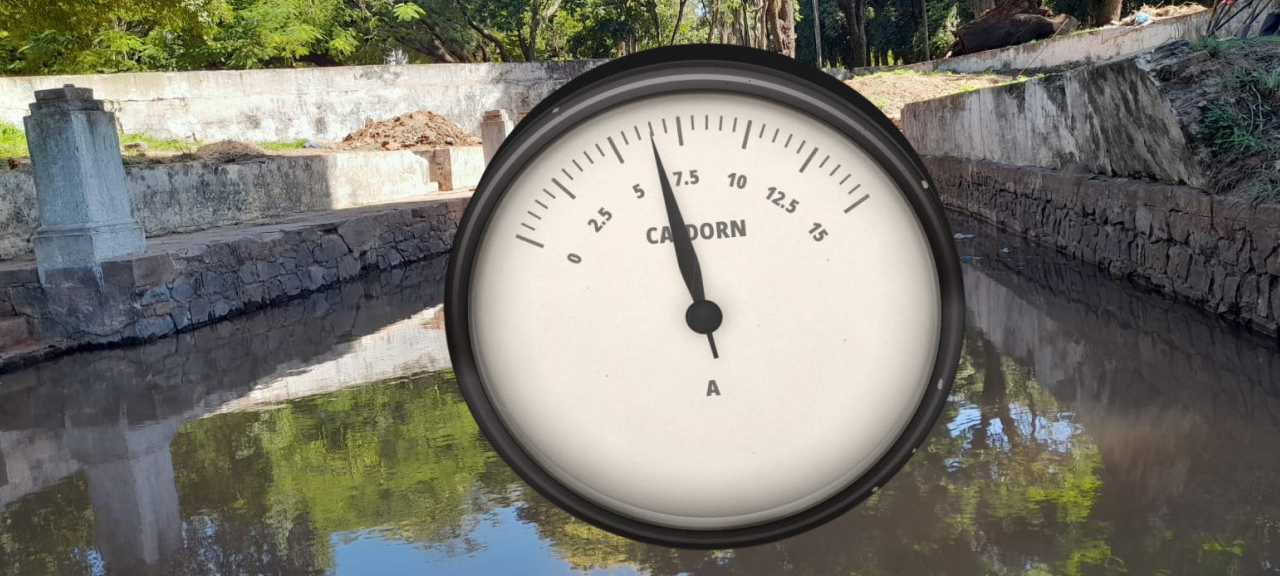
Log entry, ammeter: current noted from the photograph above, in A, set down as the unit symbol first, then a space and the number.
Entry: A 6.5
